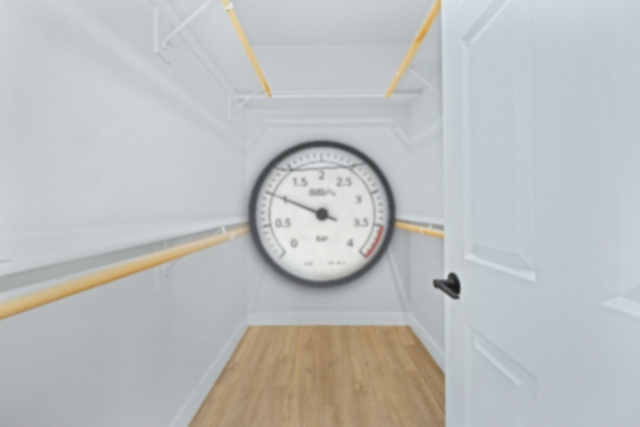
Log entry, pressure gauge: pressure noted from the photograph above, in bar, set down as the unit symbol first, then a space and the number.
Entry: bar 1
